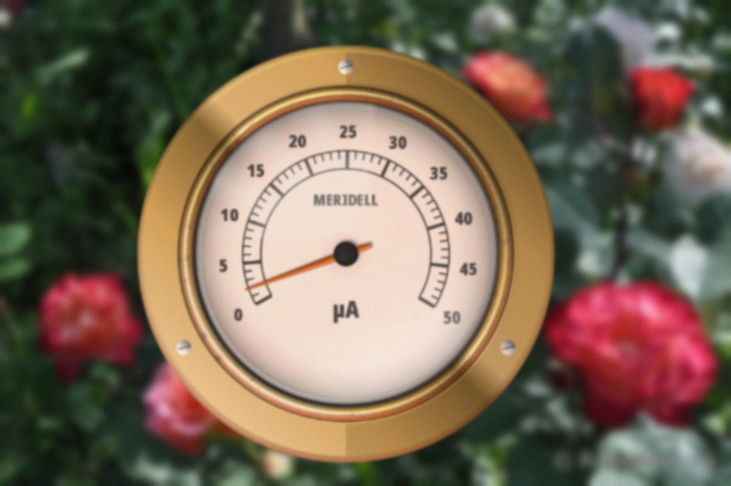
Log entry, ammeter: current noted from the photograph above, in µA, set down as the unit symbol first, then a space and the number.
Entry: µA 2
